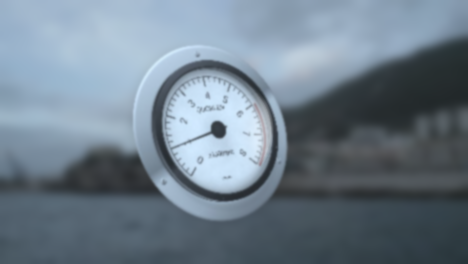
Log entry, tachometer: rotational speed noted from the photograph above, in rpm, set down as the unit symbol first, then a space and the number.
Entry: rpm 1000
